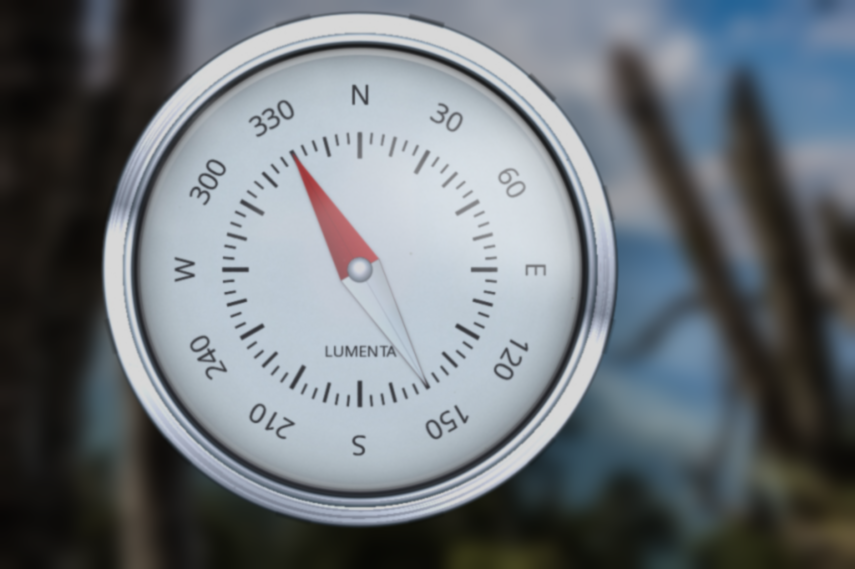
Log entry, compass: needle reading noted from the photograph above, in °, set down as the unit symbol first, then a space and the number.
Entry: ° 330
